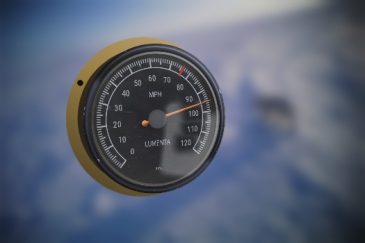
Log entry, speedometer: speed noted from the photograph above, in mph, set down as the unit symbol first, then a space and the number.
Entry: mph 95
